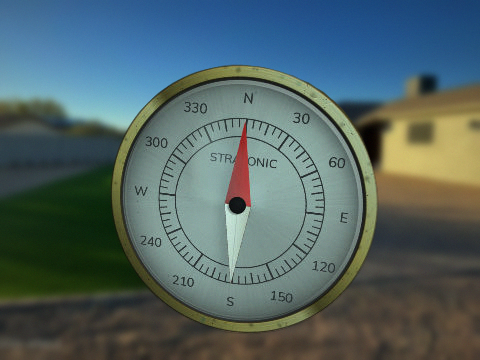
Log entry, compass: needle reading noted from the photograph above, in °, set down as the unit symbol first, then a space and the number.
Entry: ° 0
